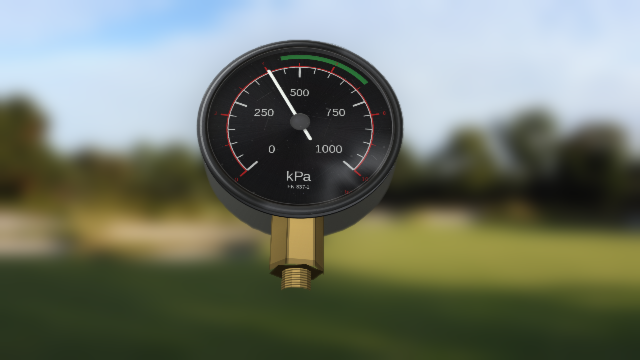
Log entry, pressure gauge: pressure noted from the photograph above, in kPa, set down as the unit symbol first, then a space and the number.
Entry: kPa 400
